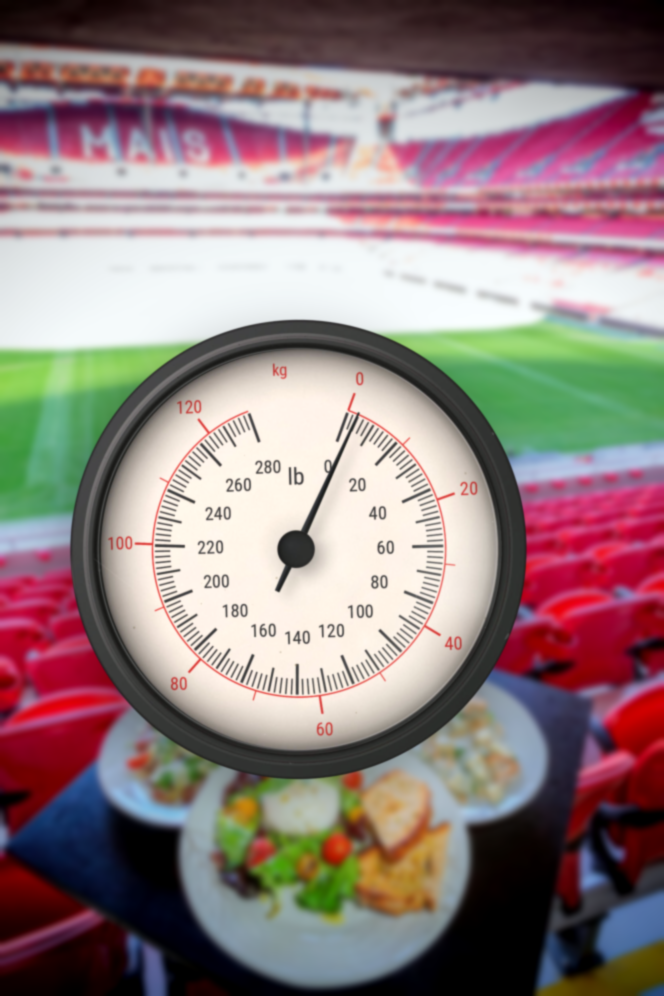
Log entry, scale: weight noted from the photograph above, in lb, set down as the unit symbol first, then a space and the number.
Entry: lb 4
